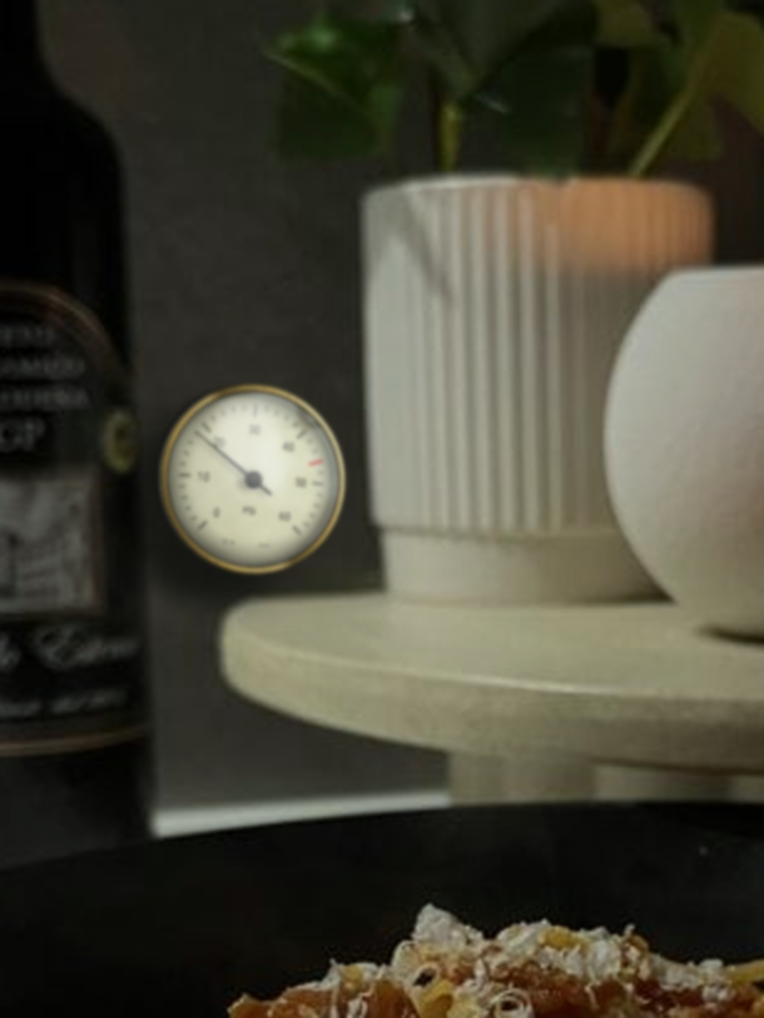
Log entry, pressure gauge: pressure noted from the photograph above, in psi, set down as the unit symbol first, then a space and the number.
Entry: psi 18
